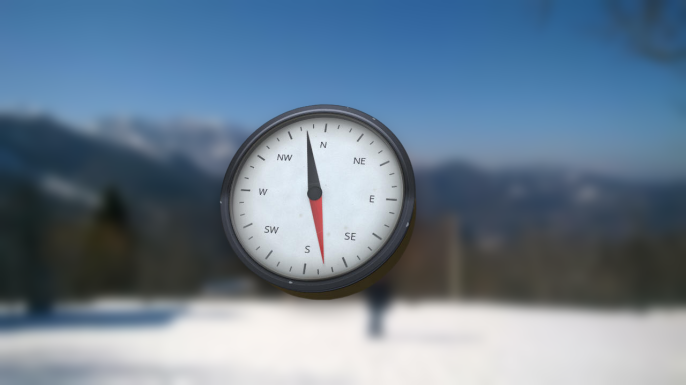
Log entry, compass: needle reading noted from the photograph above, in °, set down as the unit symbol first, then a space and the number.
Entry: ° 165
